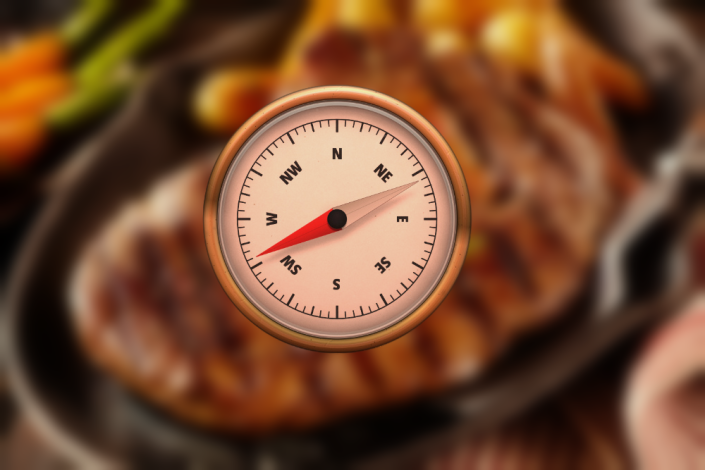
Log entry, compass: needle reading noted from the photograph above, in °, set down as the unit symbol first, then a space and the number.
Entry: ° 245
